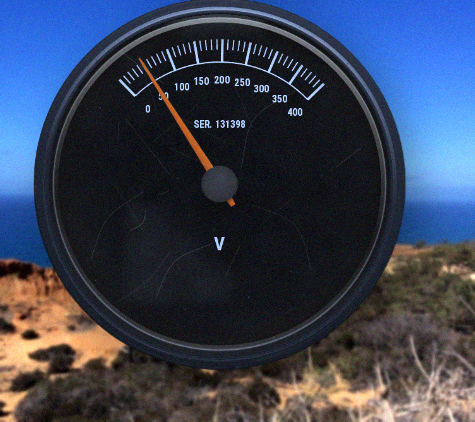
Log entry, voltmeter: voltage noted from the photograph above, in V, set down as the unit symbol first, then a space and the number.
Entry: V 50
